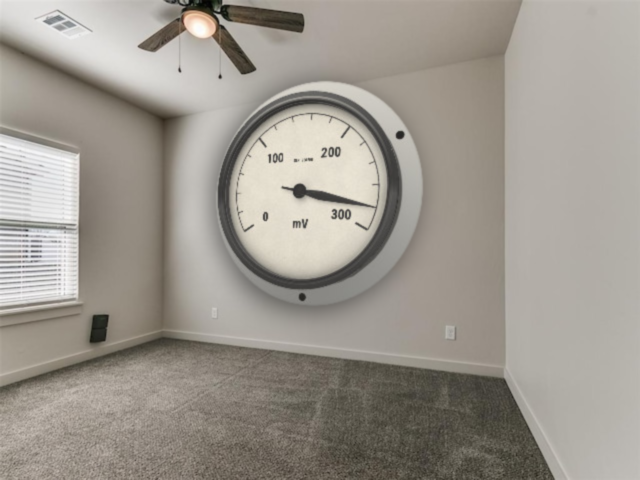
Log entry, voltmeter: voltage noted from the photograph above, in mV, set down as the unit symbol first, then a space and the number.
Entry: mV 280
